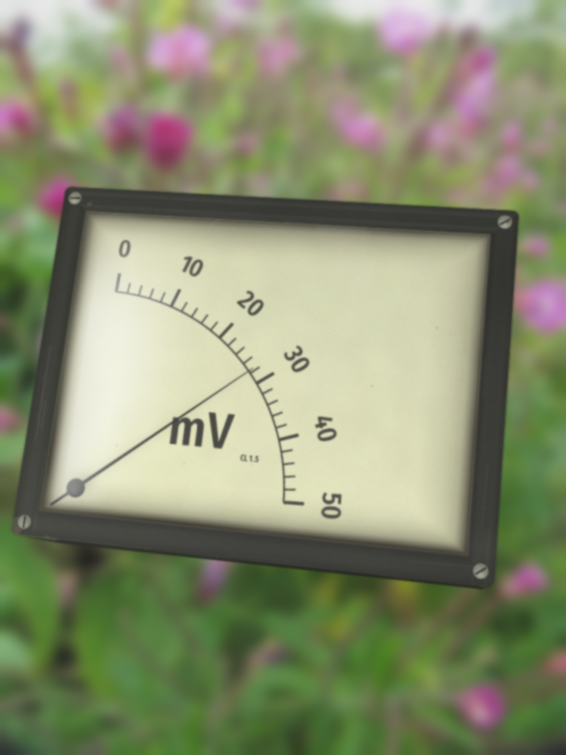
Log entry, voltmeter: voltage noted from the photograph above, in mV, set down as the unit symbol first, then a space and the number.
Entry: mV 28
